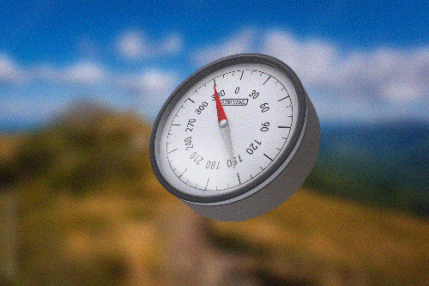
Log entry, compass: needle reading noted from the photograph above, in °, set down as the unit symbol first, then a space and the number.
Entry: ° 330
